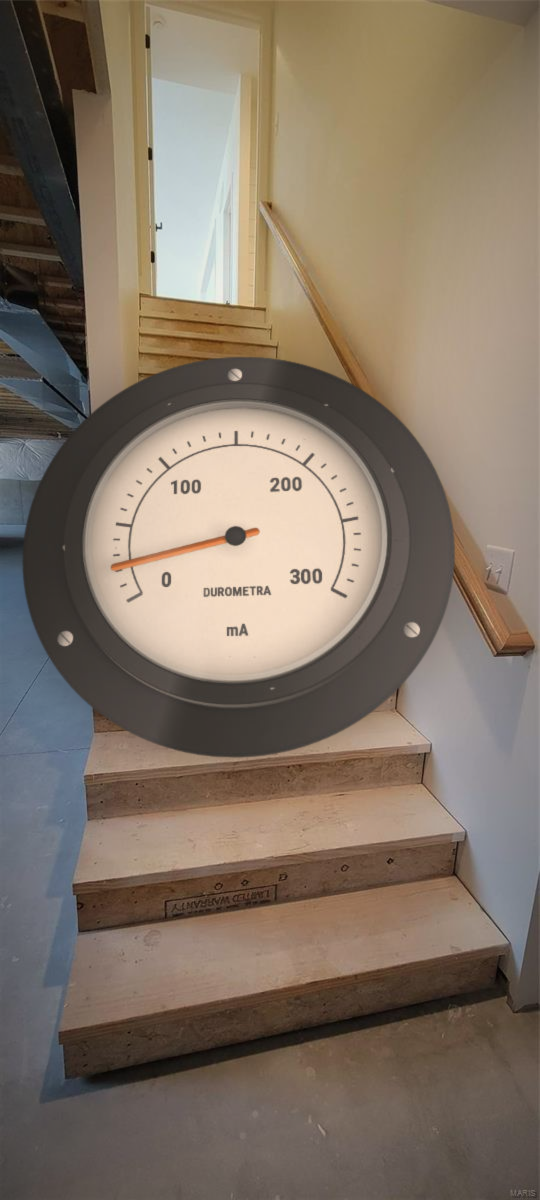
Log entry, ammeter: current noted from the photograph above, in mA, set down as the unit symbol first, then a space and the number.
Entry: mA 20
